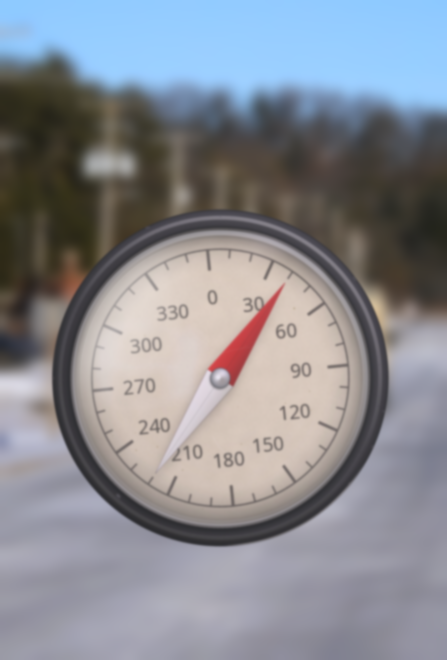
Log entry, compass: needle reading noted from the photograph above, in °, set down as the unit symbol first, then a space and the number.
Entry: ° 40
